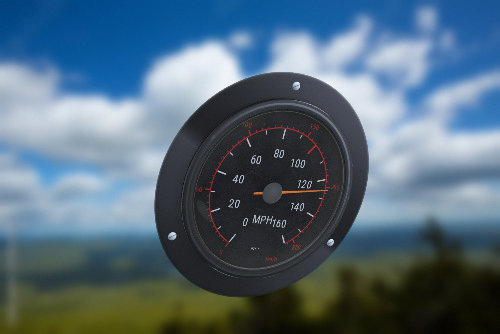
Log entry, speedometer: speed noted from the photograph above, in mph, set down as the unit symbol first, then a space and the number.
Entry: mph 125
